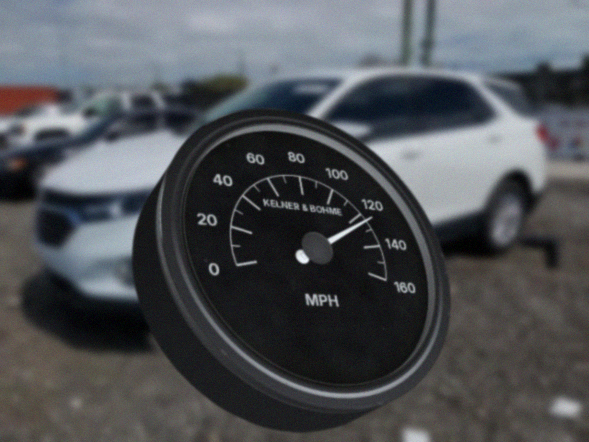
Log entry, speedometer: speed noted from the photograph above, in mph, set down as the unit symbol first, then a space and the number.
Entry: mph 125
